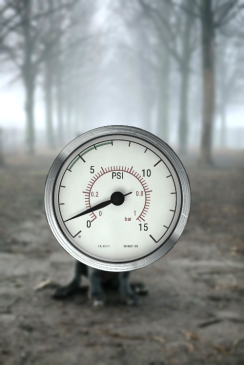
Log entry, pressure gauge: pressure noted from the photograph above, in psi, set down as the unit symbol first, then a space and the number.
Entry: psi 1
